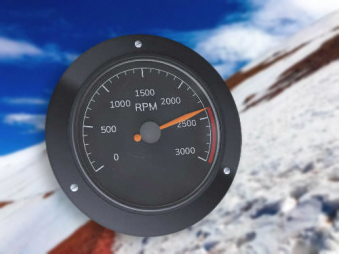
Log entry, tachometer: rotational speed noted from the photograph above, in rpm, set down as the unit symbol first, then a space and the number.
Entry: rpm 2400
